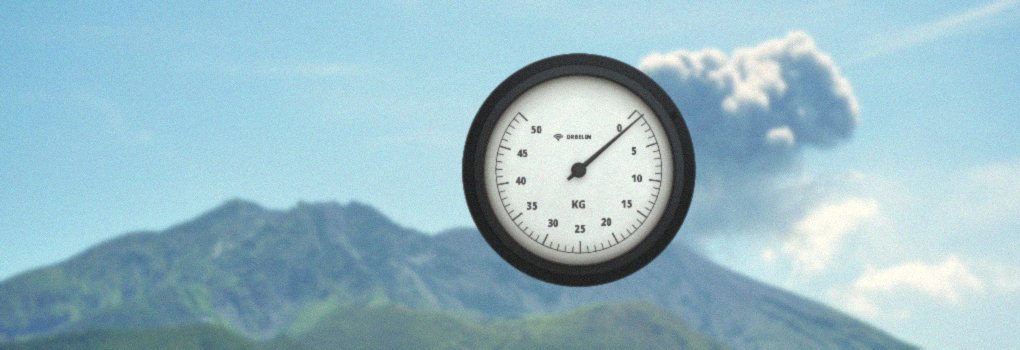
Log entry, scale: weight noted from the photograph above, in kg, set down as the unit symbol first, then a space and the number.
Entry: kg 1
